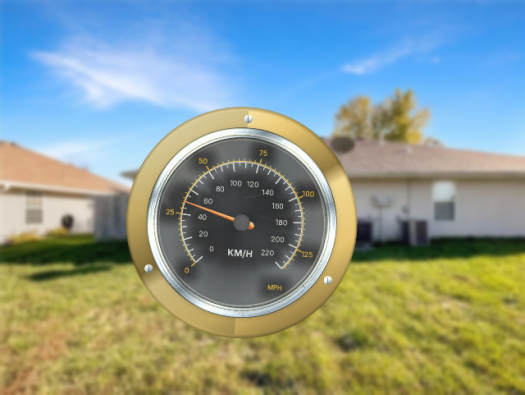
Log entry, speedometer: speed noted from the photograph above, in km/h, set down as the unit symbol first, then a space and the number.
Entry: km/h 50
